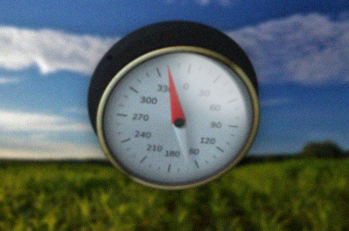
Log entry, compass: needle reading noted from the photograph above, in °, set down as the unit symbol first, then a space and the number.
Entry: ° 340
